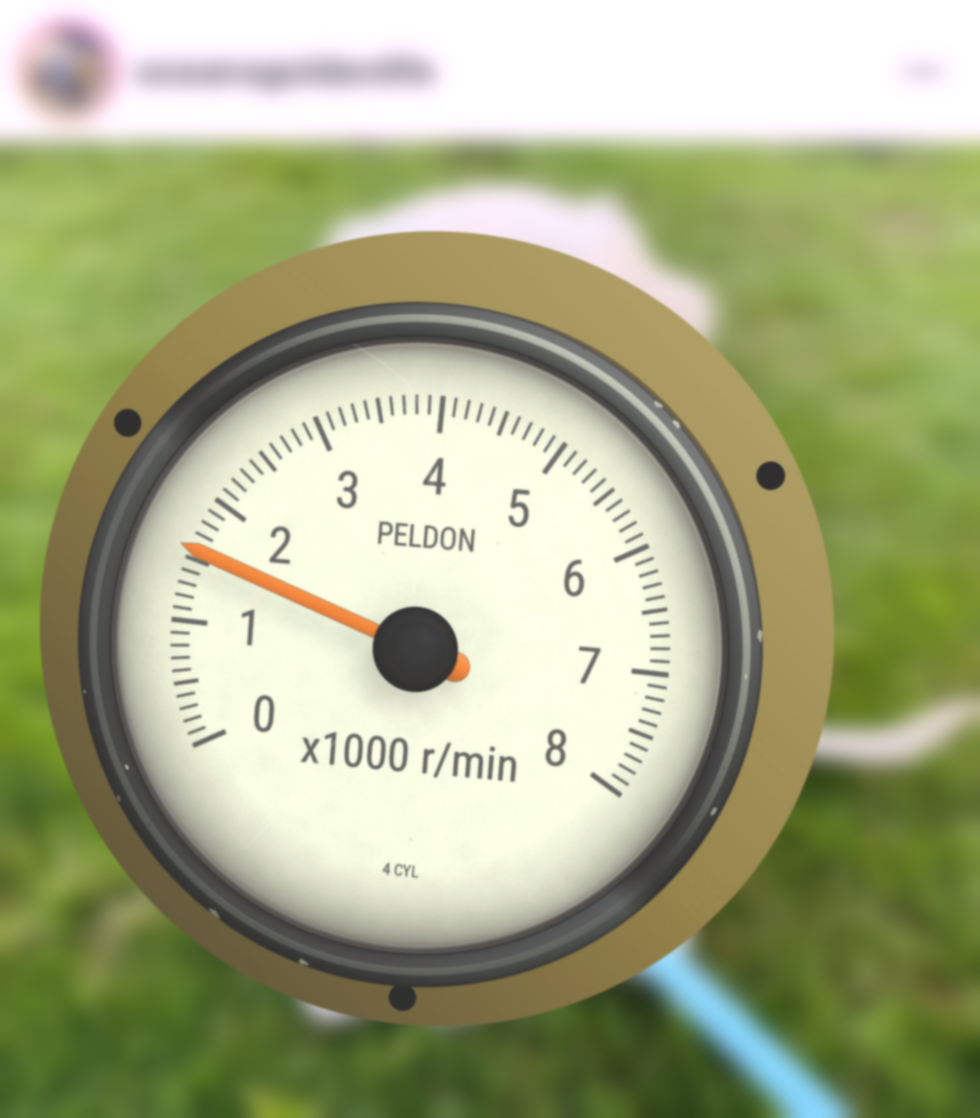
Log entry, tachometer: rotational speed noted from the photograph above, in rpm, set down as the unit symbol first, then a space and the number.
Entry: rpm 1600
